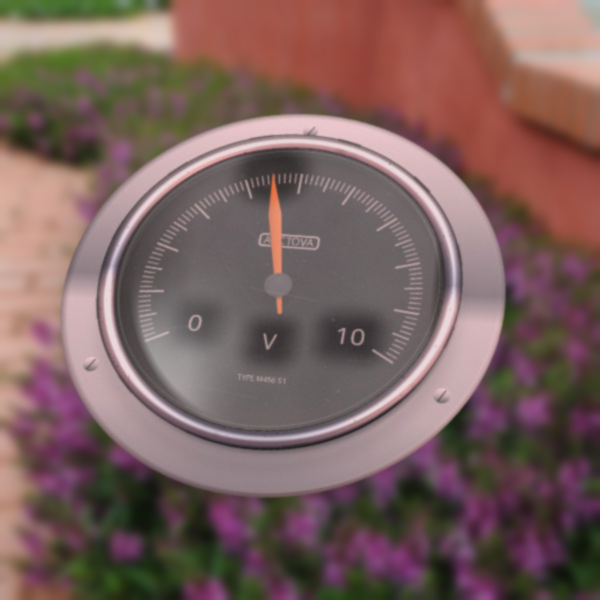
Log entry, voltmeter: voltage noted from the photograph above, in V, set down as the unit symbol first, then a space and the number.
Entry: V 4.5
